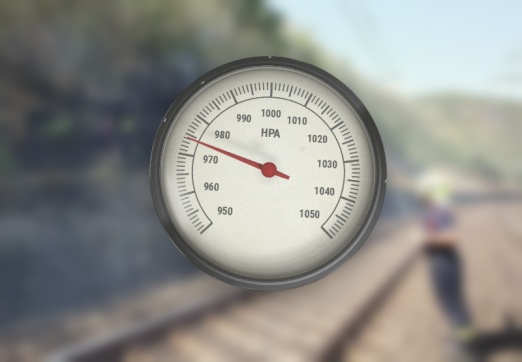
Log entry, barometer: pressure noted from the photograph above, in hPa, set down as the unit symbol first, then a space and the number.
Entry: hPa 974
